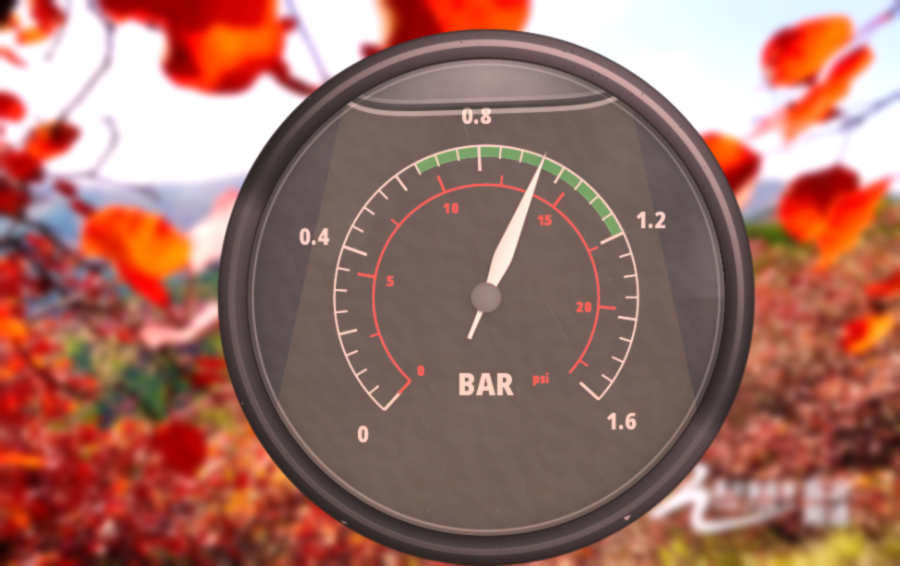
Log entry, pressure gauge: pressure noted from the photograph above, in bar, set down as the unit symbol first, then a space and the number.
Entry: bar 0.95
